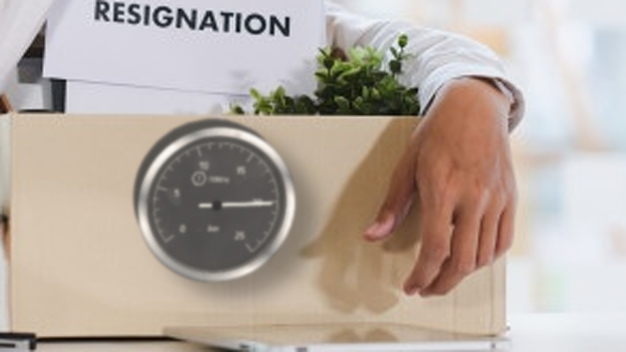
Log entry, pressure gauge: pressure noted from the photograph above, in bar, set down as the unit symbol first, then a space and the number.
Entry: bar 20
